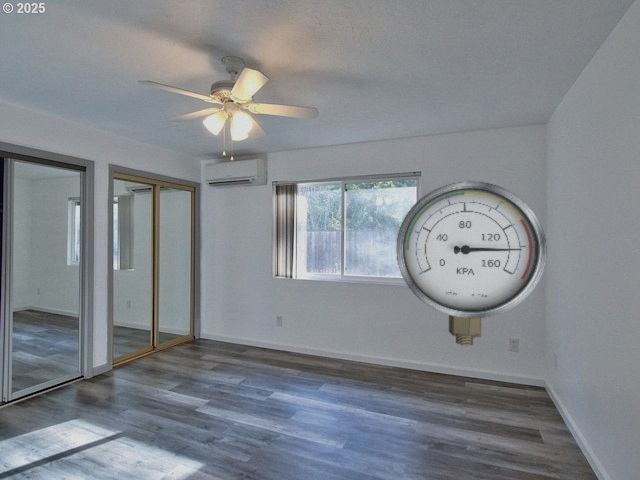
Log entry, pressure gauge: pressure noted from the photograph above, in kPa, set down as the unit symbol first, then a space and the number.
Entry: kPa 140
